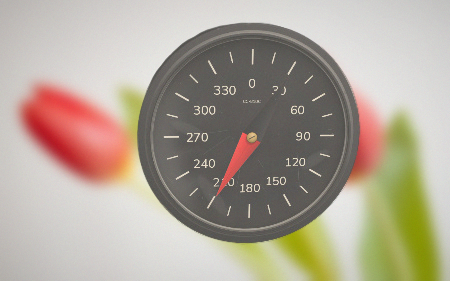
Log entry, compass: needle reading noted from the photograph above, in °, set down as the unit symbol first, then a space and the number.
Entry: ° 210
